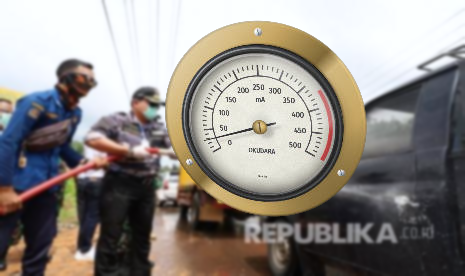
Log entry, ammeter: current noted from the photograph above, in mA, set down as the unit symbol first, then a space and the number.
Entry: mA 30
